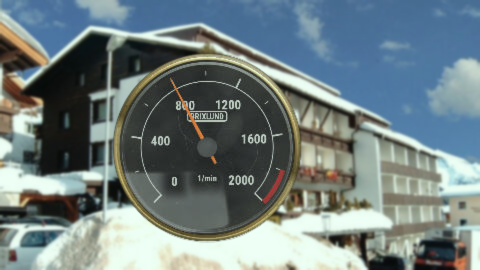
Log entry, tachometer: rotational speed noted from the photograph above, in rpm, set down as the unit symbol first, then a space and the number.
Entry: rpm 800
